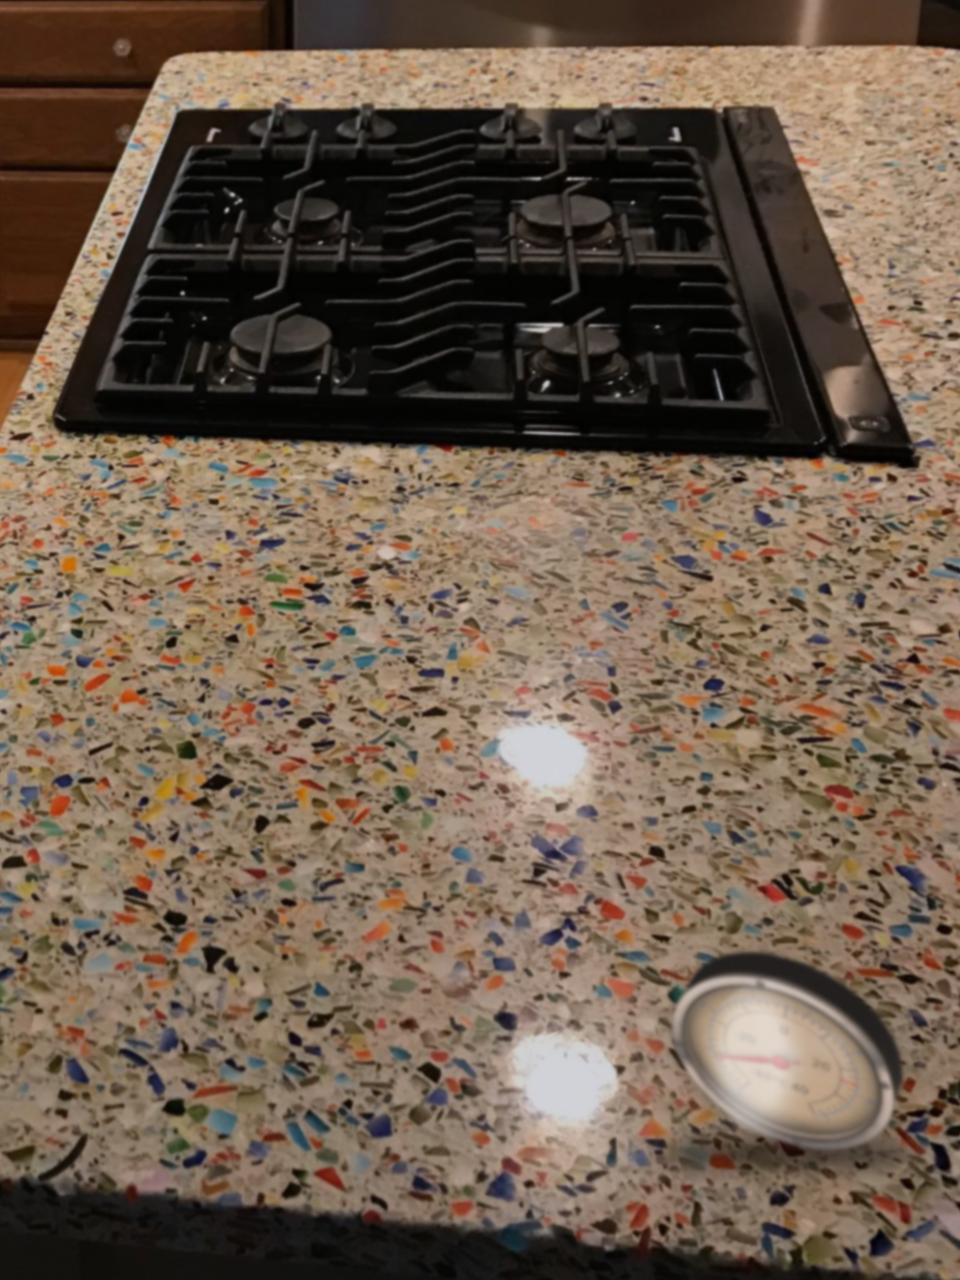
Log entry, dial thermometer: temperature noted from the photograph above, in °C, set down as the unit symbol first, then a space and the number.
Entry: °C -30
